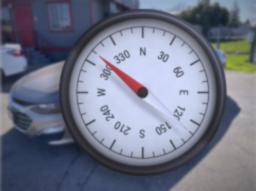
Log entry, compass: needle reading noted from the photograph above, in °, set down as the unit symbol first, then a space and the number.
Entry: ° 310
